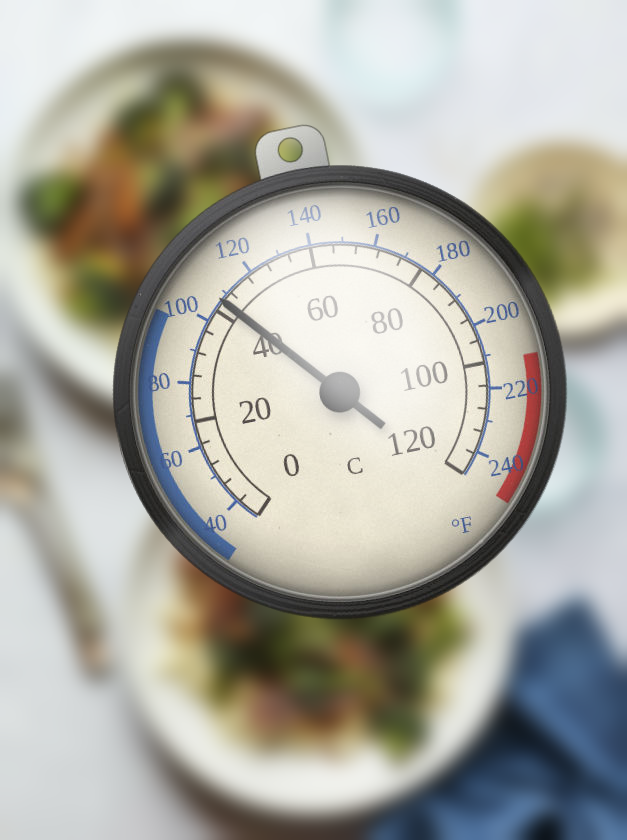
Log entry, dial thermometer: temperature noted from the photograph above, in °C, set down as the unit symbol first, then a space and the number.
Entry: °C 42
